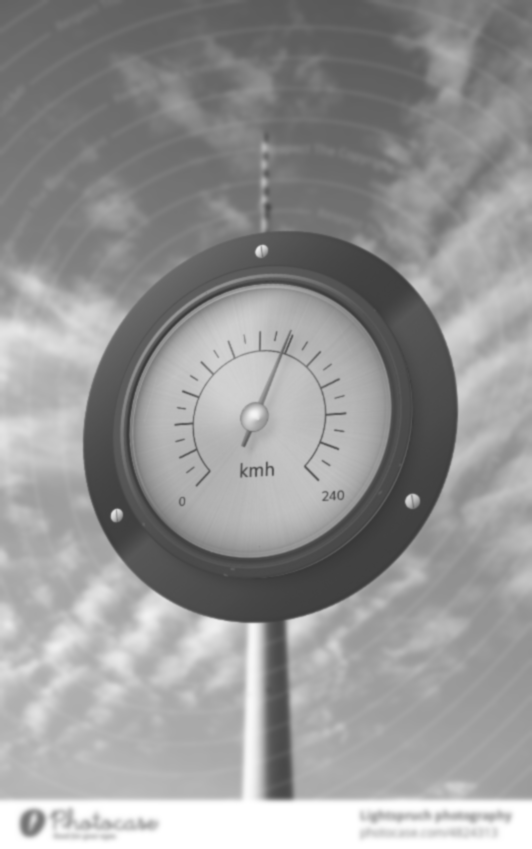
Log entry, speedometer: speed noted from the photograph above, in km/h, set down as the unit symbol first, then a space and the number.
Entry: km/h 140
